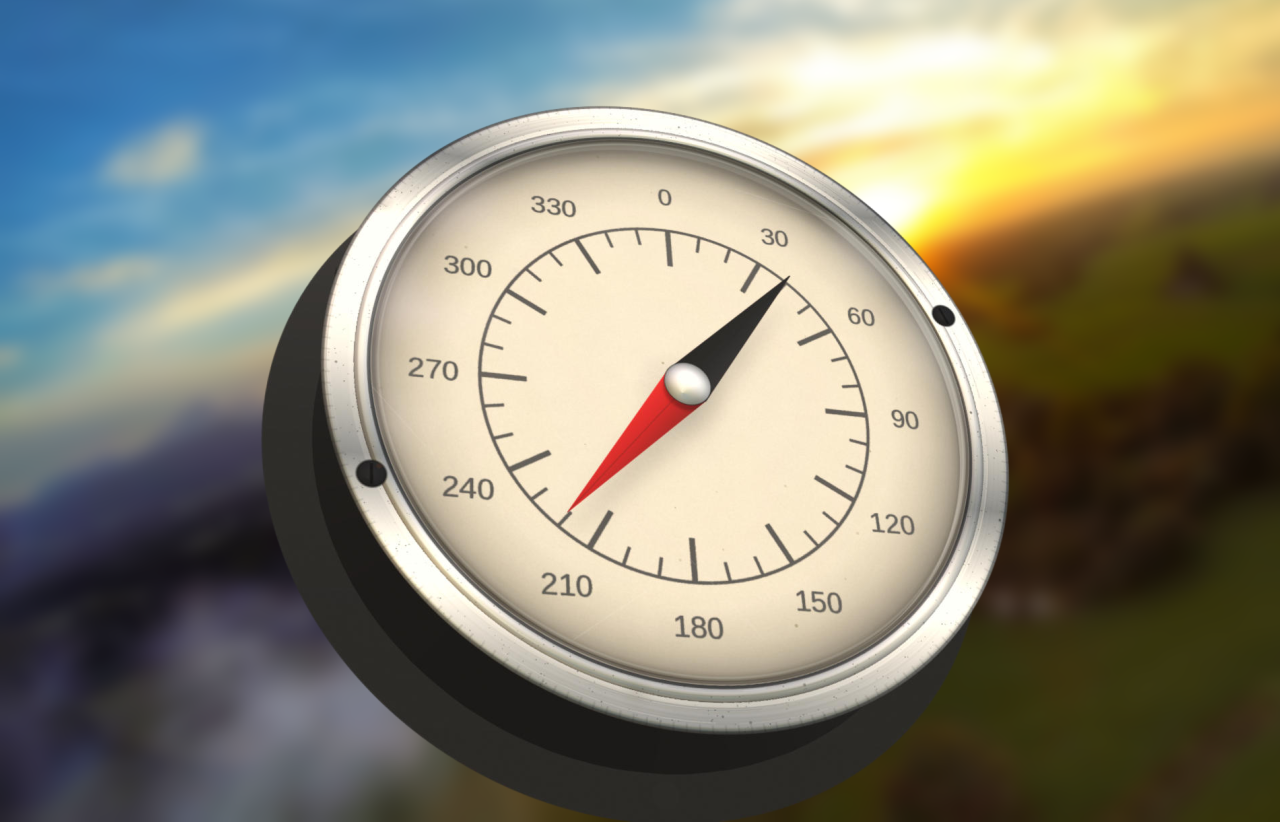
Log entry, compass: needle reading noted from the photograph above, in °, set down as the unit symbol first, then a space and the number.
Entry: ° 220
